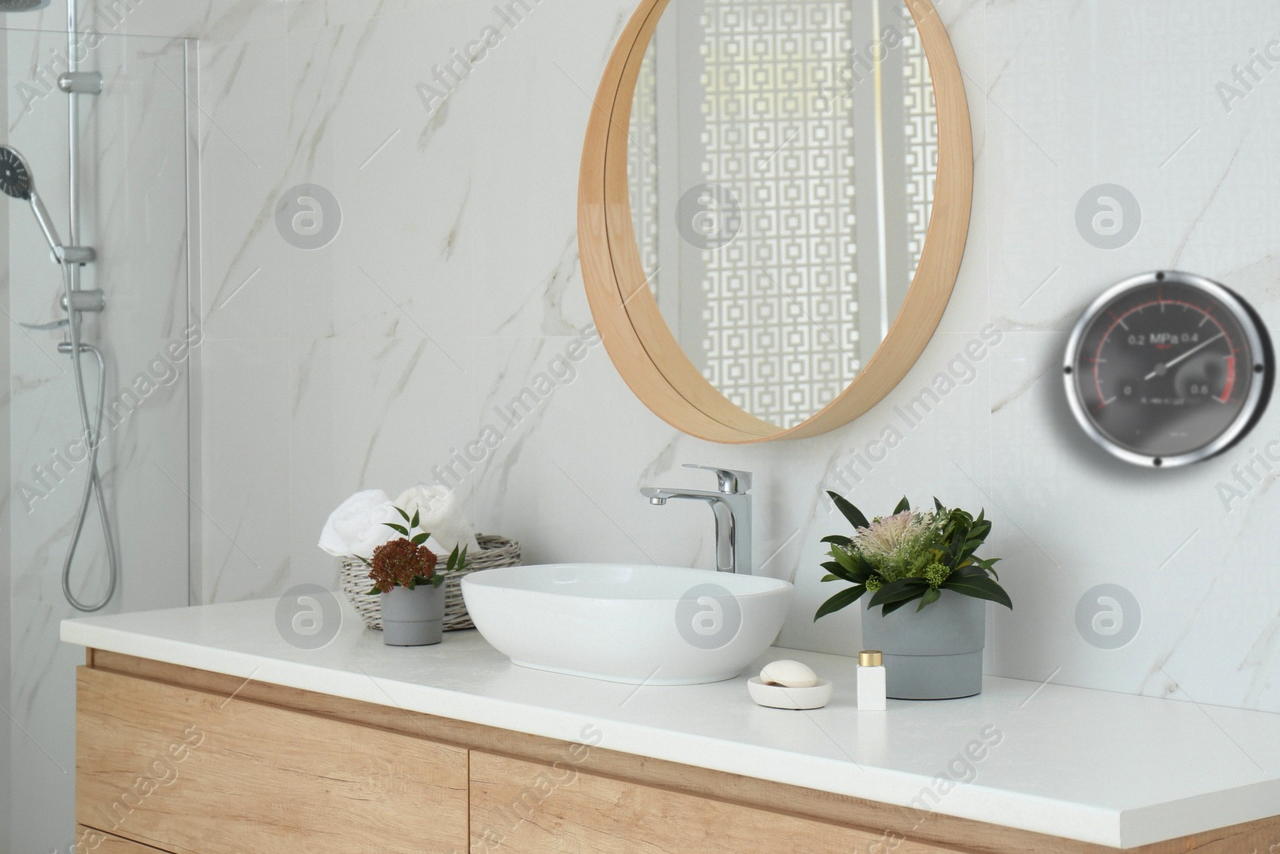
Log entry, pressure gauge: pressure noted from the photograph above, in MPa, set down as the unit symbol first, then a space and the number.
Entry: MPa 0.45
